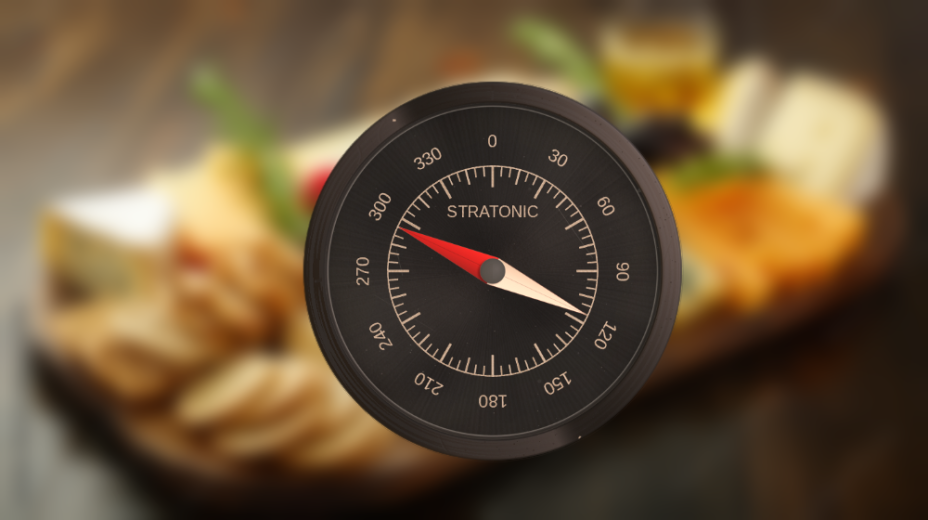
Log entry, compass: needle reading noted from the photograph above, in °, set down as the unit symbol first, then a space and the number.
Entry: ° 295
